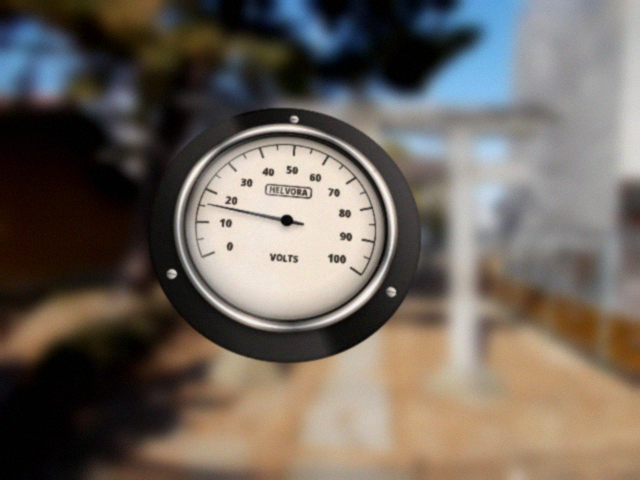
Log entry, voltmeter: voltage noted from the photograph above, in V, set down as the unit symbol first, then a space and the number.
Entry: V 15
